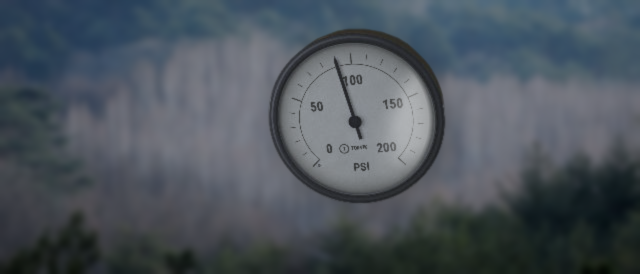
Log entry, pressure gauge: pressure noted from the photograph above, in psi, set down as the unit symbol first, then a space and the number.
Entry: psi 90
